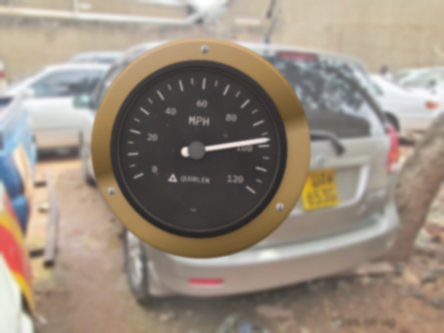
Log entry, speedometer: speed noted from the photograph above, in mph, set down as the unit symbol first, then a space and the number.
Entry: mph 97.5
